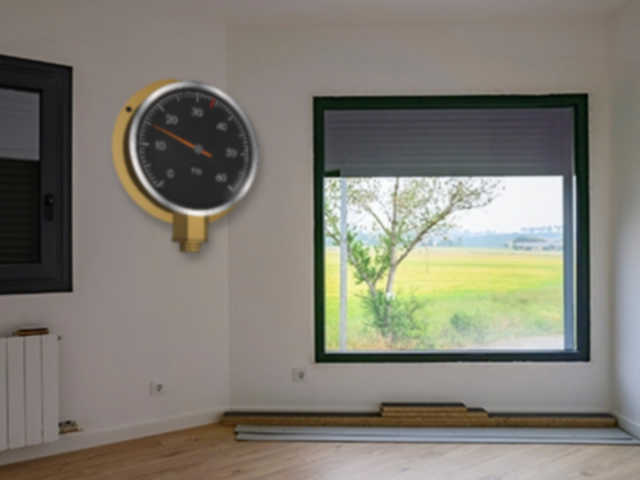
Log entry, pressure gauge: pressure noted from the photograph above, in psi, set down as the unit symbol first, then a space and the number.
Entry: psi 15
